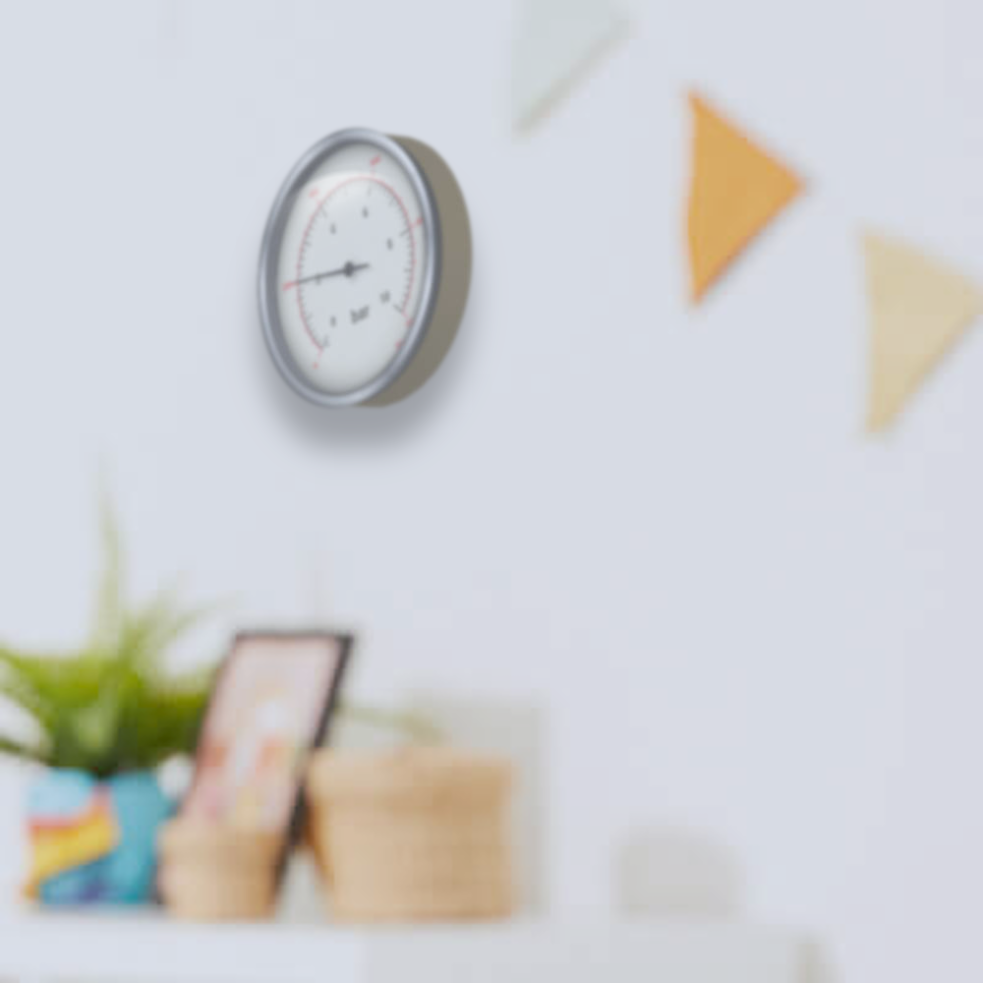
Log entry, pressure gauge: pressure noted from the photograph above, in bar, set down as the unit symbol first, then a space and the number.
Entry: bar 2
